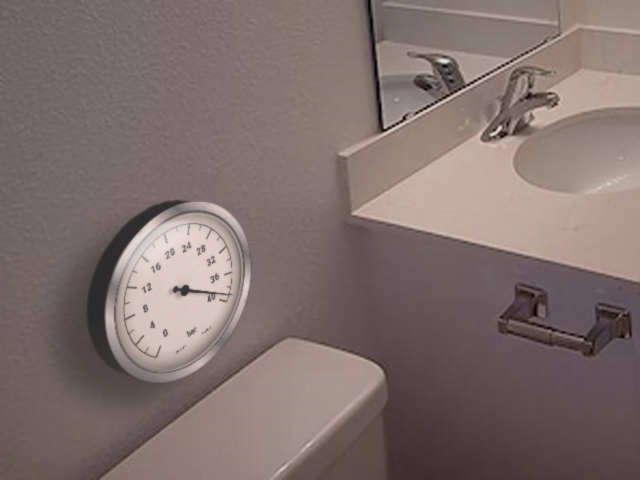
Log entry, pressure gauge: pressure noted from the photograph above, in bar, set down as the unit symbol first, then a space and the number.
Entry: bar 39
